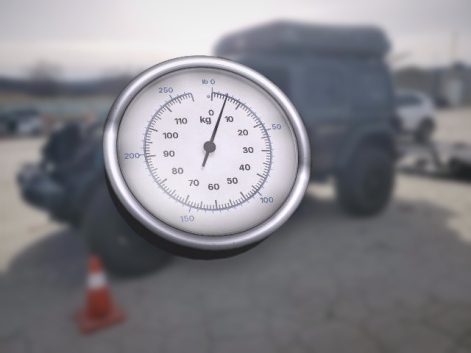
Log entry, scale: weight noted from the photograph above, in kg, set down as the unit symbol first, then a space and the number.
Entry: kg 5
